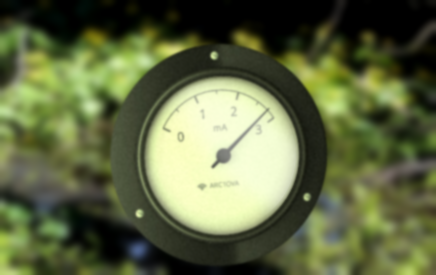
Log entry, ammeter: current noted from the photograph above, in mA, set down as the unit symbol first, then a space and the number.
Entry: mA 2.75
